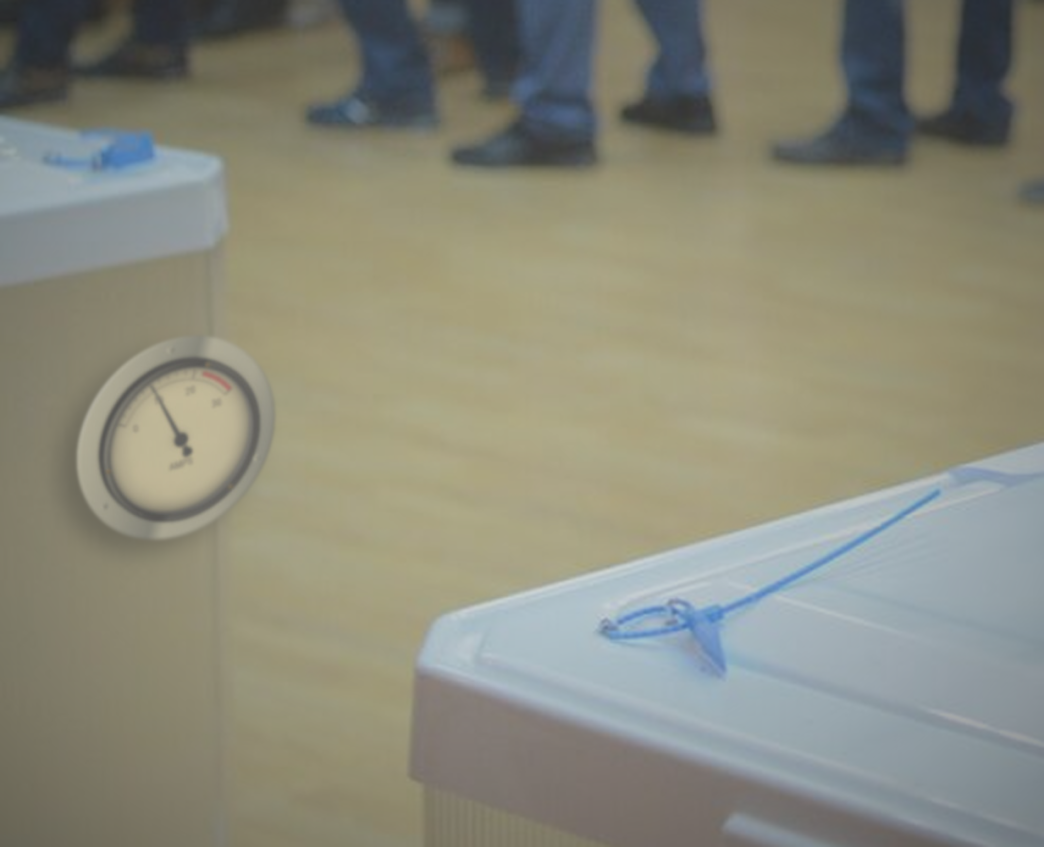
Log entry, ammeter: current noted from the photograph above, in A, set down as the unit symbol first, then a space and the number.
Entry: A 10
